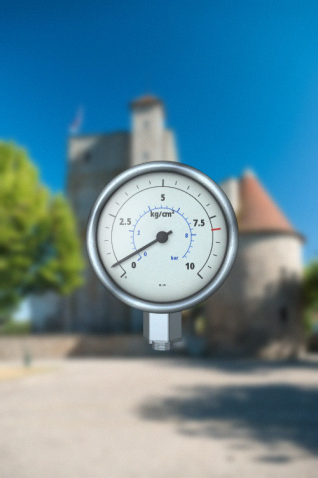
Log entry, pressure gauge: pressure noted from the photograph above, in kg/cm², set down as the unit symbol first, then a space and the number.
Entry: kg/cm² 0.5
